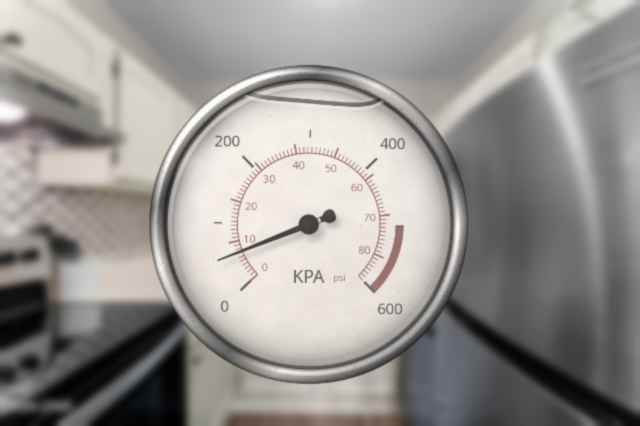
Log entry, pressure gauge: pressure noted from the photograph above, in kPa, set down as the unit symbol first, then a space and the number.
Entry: kPa 50
